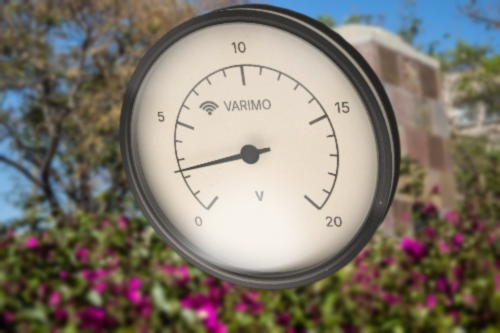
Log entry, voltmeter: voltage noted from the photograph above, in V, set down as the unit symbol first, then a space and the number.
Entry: V 2.5
